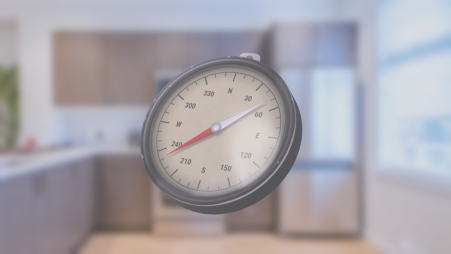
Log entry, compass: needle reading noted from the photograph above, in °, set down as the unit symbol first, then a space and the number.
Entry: ° 230
